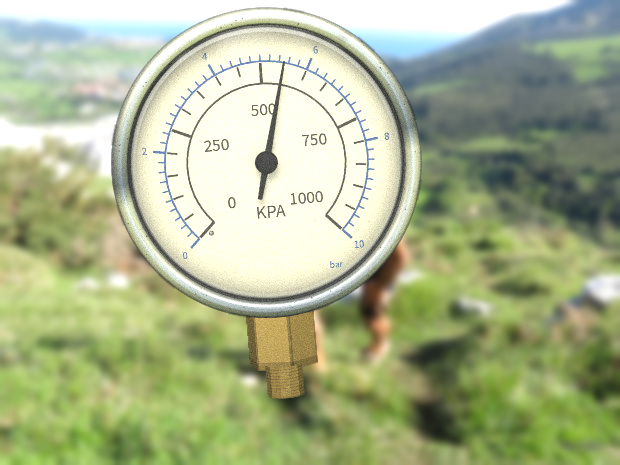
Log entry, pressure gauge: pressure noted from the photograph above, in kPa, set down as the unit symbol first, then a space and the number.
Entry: kPa 550
